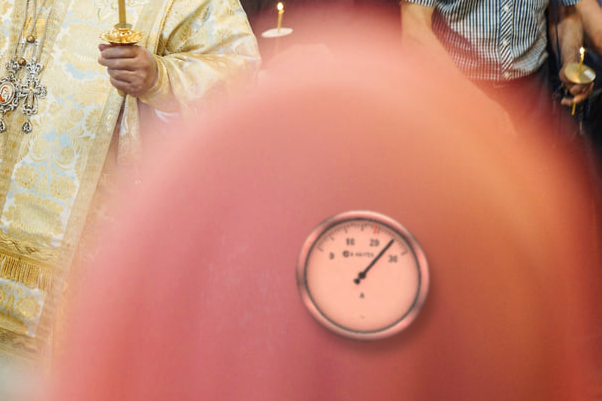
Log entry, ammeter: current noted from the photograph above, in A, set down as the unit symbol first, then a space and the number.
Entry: A 25
